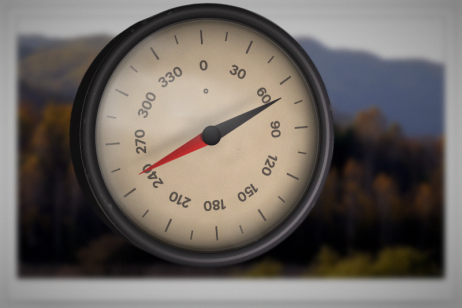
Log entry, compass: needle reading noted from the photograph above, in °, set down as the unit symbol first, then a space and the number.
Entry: ° 247.5
